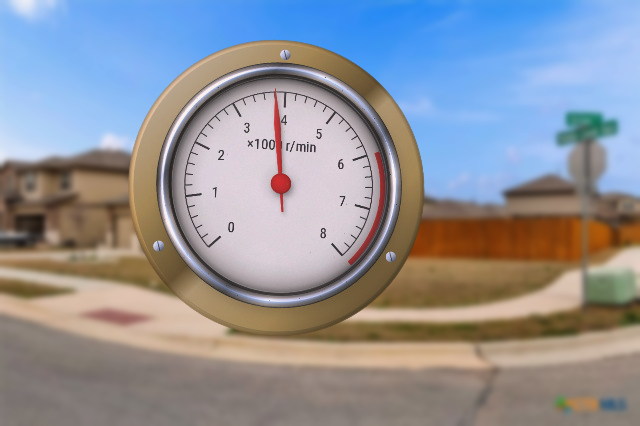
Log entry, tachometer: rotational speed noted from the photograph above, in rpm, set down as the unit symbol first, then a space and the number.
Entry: rpm 3800
